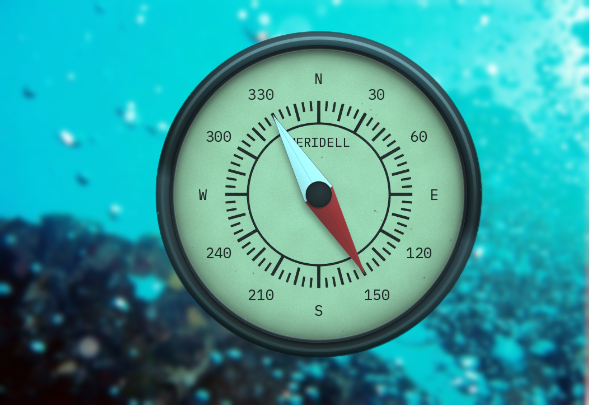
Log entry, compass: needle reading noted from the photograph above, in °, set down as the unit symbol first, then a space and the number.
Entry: ° 150
